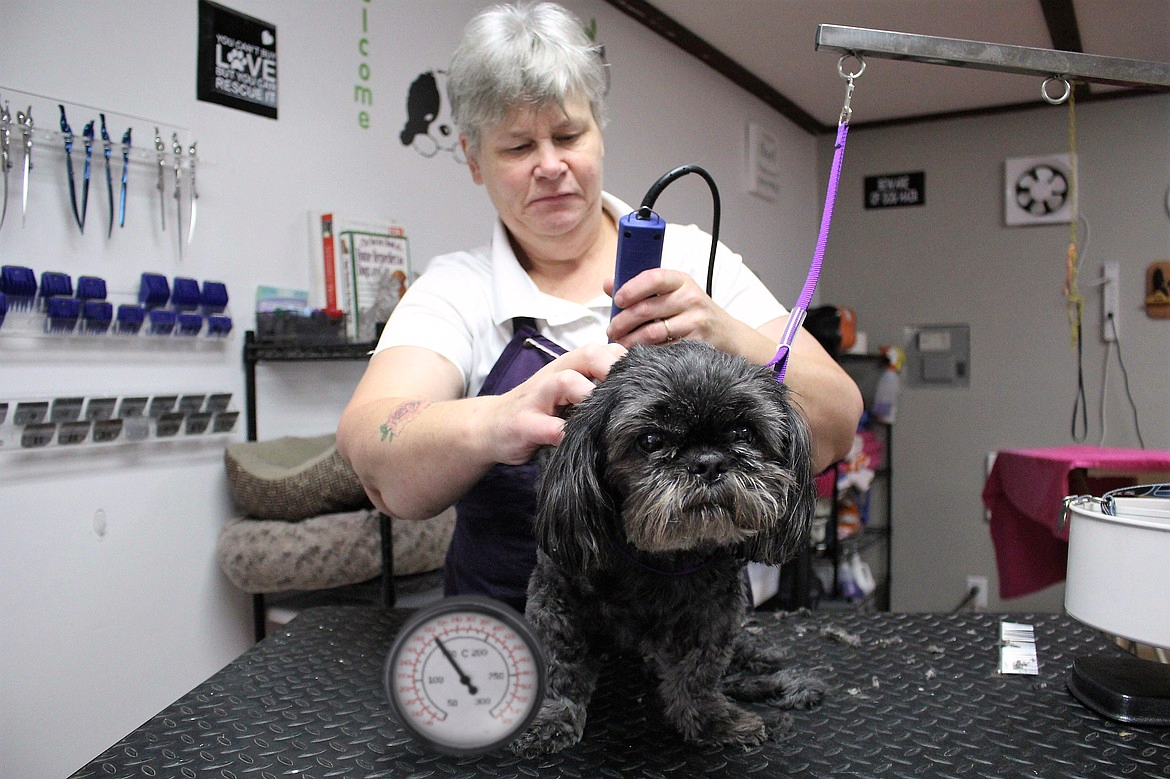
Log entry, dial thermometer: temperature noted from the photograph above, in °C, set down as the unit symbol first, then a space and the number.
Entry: °C 150
